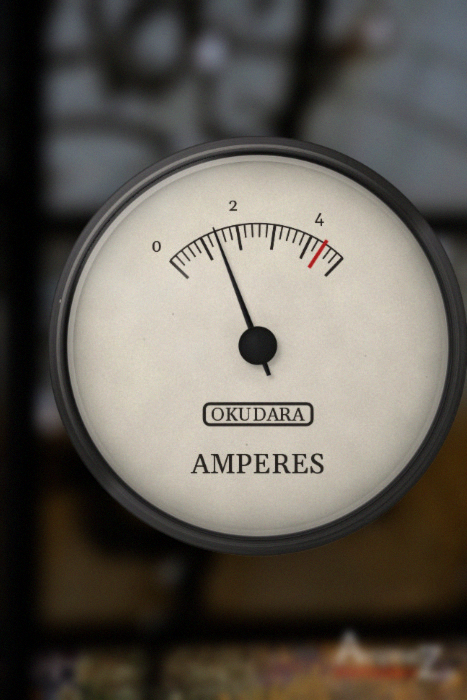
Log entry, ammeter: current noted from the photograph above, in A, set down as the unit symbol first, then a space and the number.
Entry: A 1.4
